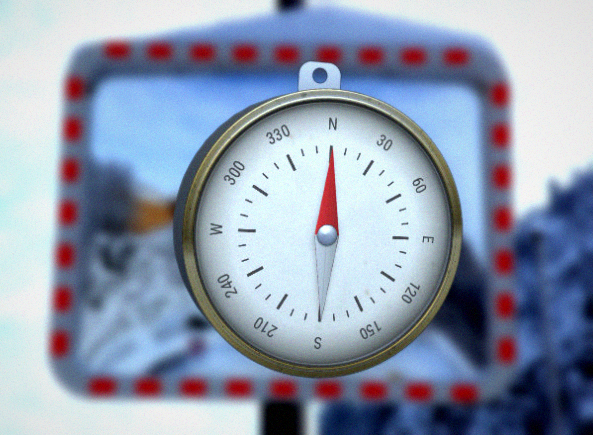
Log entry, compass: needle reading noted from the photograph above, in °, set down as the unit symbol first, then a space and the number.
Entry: ° 0
